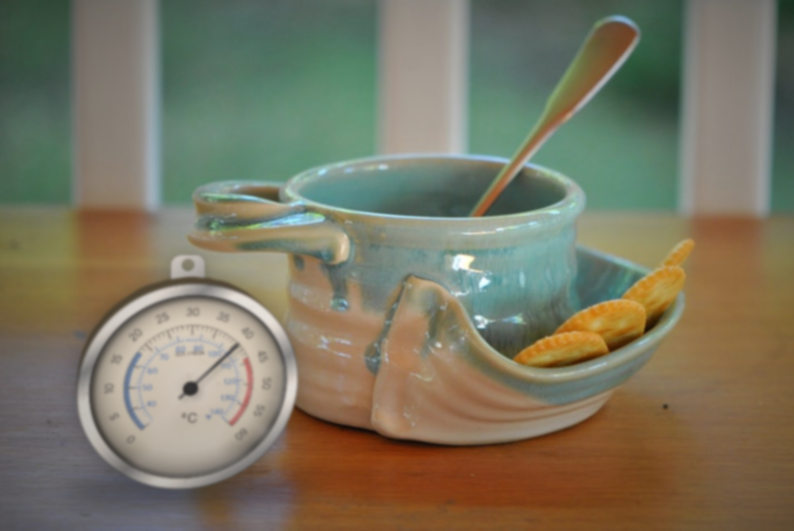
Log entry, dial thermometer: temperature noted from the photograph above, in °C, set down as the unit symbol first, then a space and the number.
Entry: °C 40
